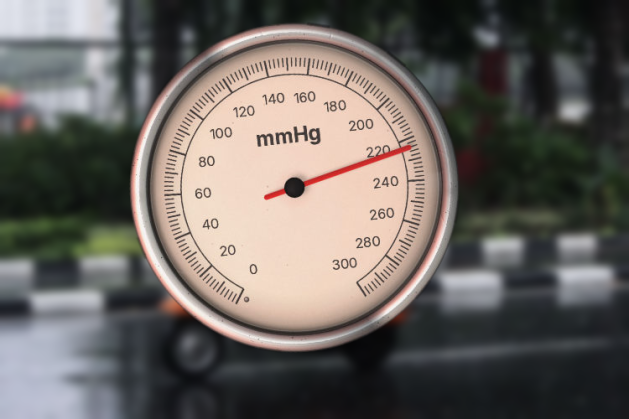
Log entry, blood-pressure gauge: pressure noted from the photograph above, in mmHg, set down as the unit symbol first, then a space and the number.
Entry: mmHg 224
